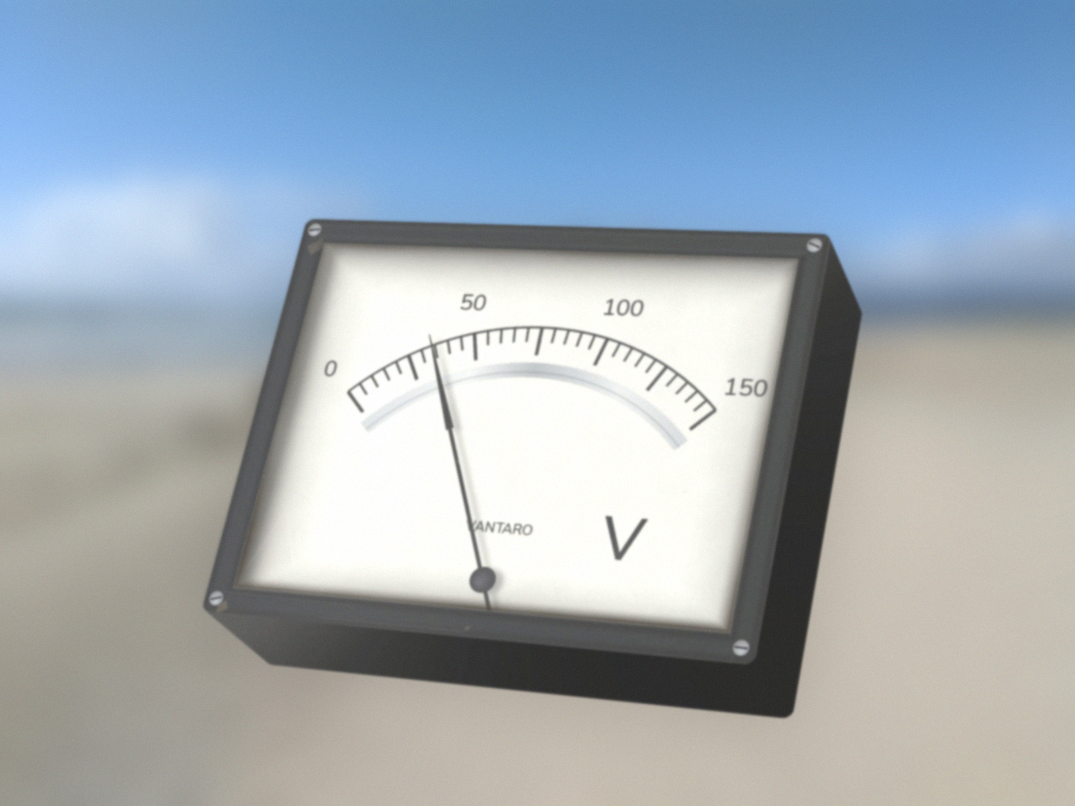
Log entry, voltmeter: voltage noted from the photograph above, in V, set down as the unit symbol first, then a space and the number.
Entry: V 35
